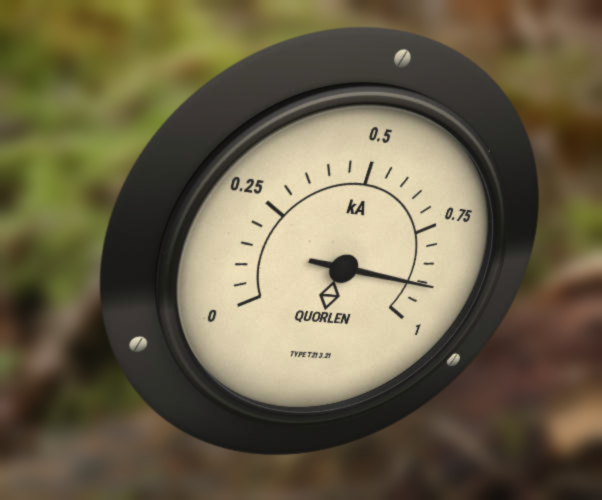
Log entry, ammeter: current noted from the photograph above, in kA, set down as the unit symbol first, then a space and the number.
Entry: kA 0.9
